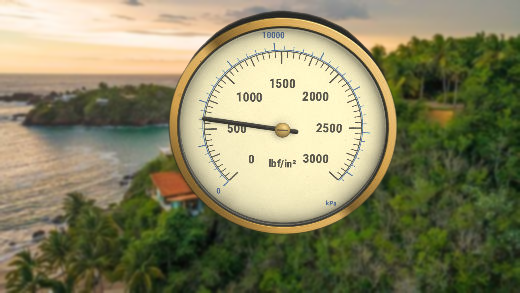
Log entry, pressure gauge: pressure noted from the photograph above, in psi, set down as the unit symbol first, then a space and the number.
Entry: psi 600
